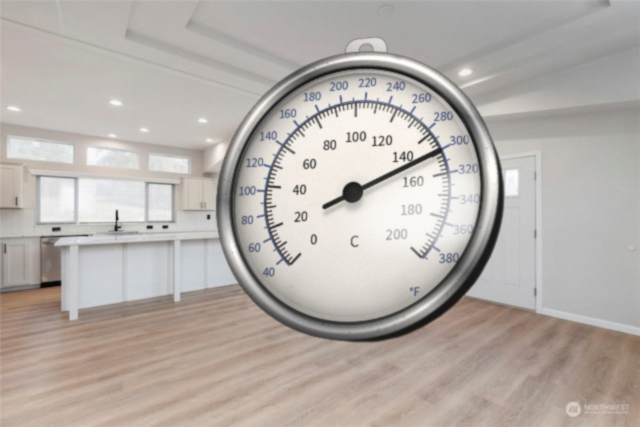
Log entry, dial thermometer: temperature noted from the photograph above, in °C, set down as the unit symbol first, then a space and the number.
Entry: °C 150
